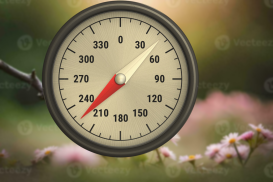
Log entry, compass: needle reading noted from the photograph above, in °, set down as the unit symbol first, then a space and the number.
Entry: ° 225
